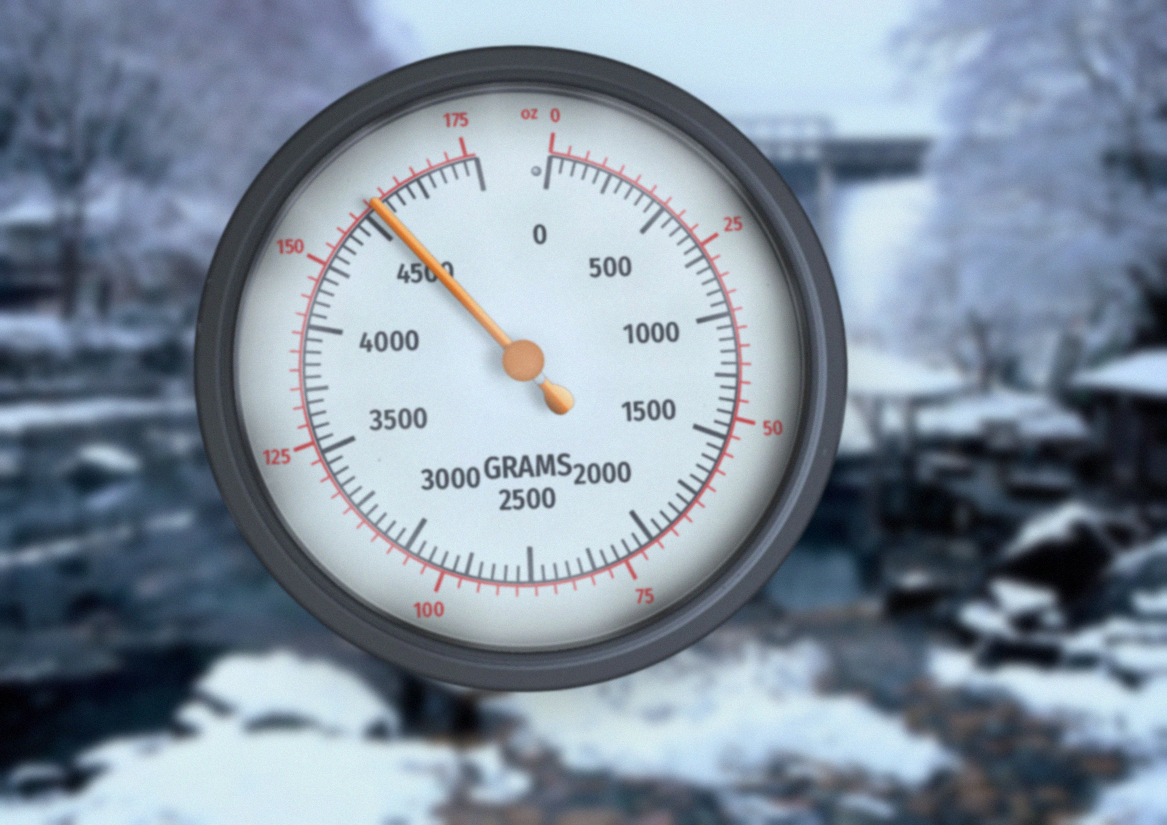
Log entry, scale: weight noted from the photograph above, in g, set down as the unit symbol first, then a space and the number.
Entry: g 4550
